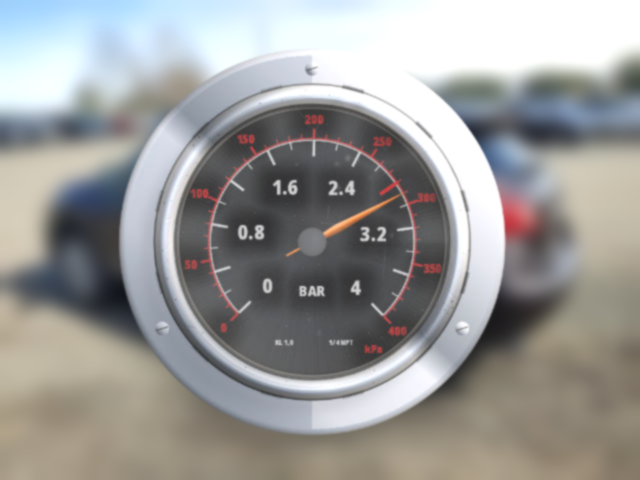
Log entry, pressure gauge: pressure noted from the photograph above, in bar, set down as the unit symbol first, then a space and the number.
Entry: bar 2.9
